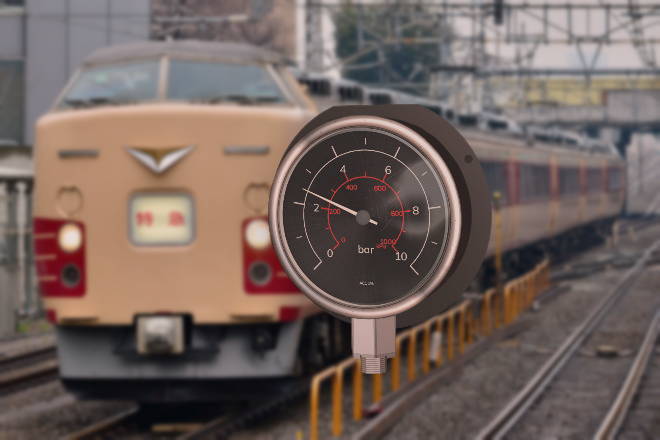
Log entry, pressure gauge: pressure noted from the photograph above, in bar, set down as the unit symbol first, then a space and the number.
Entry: bar 2.5
